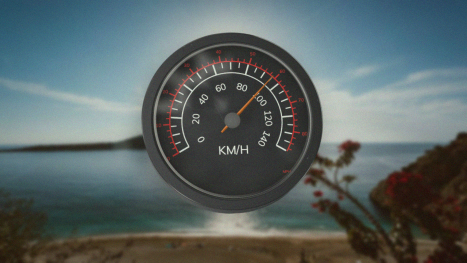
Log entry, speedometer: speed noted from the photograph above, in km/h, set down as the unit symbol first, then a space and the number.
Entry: km/h 95
